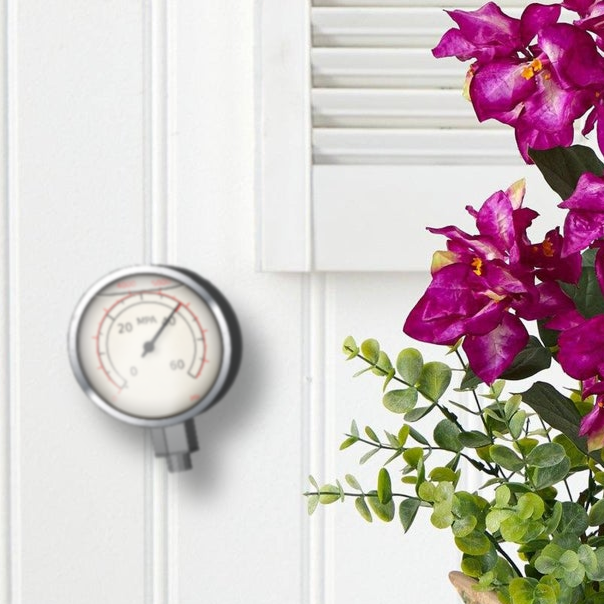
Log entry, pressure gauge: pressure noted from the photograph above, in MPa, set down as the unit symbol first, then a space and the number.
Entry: MPa 40
